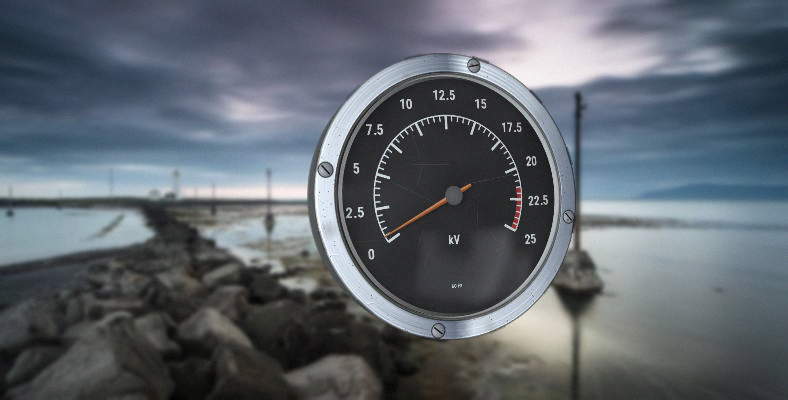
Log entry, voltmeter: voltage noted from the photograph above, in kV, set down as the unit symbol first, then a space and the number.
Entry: kV 0.5
